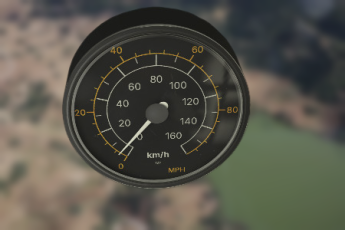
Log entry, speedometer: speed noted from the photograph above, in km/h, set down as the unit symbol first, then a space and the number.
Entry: km/h 5
